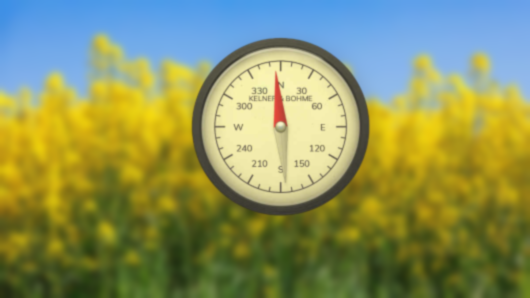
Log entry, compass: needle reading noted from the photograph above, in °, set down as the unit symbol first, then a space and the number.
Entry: ° 355
